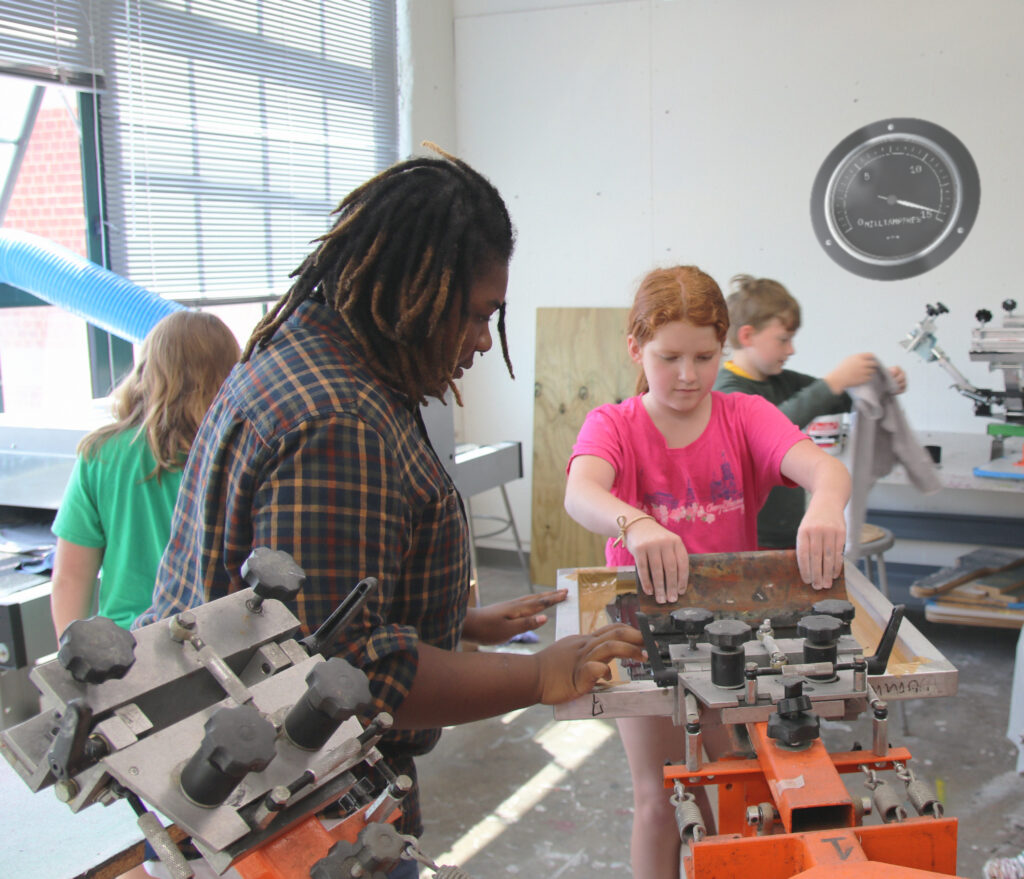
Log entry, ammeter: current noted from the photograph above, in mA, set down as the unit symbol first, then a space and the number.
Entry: mA 14.5
